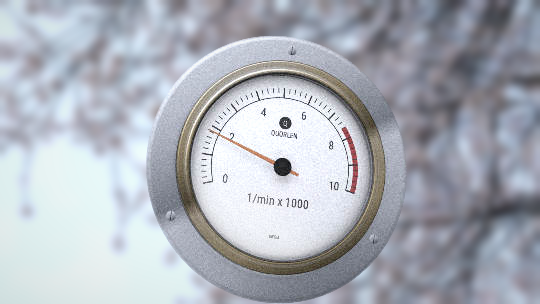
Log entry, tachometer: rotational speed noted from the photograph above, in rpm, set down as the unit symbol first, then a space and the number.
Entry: rpm 1800
